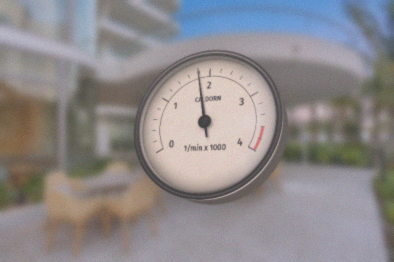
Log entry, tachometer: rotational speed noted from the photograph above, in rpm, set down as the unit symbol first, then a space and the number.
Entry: rpm 1800
